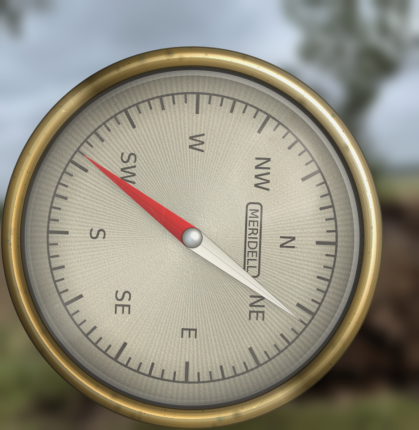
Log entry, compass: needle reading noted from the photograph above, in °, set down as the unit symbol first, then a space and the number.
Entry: ° 215
